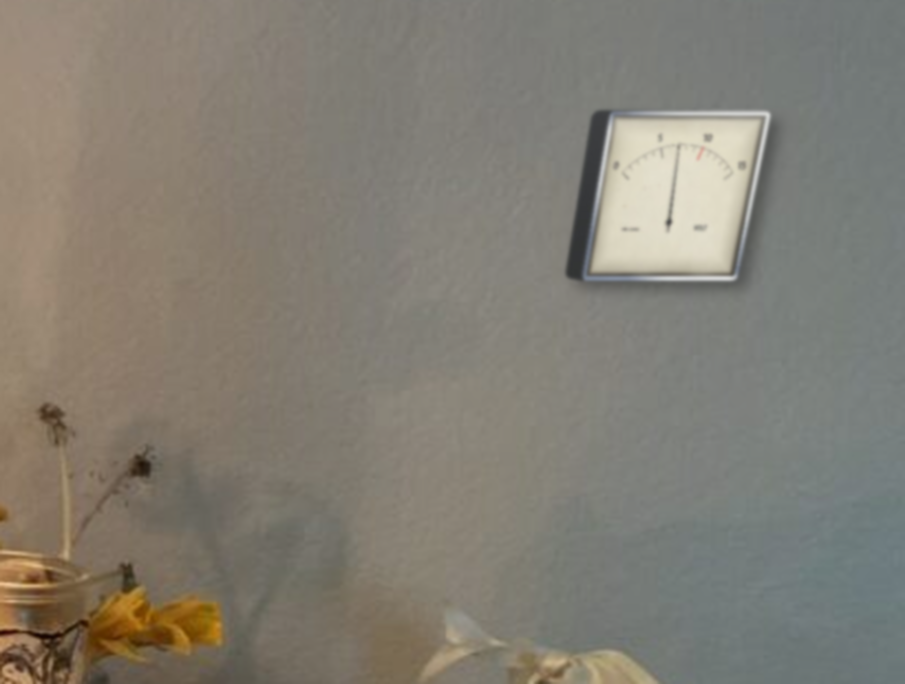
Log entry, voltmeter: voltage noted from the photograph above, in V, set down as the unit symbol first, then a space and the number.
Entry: V 7
